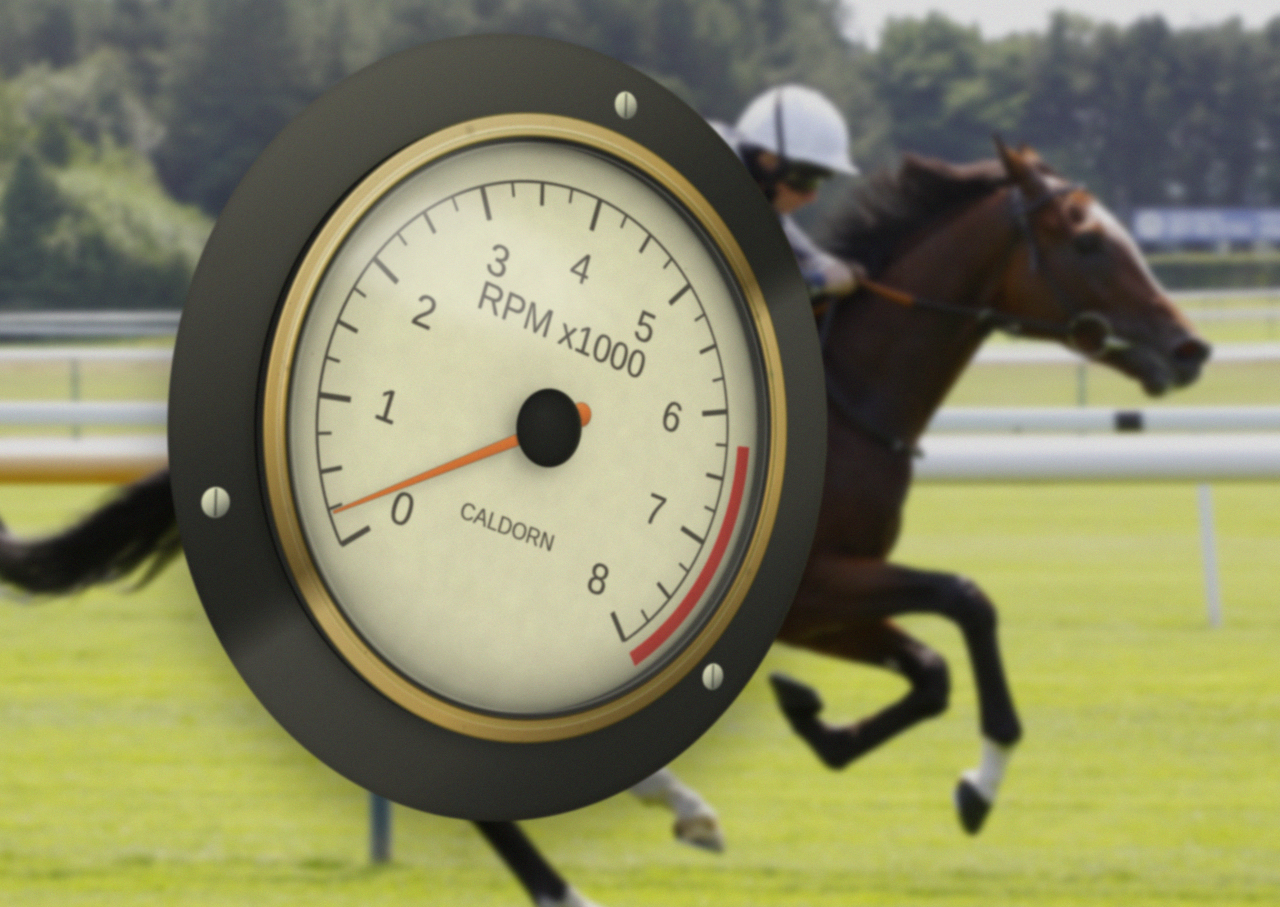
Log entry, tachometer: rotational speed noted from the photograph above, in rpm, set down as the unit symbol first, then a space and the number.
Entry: rpm 250
